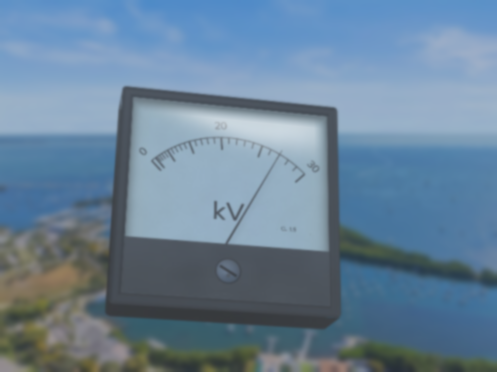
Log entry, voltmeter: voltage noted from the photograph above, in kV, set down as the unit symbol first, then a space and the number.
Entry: kV 27
